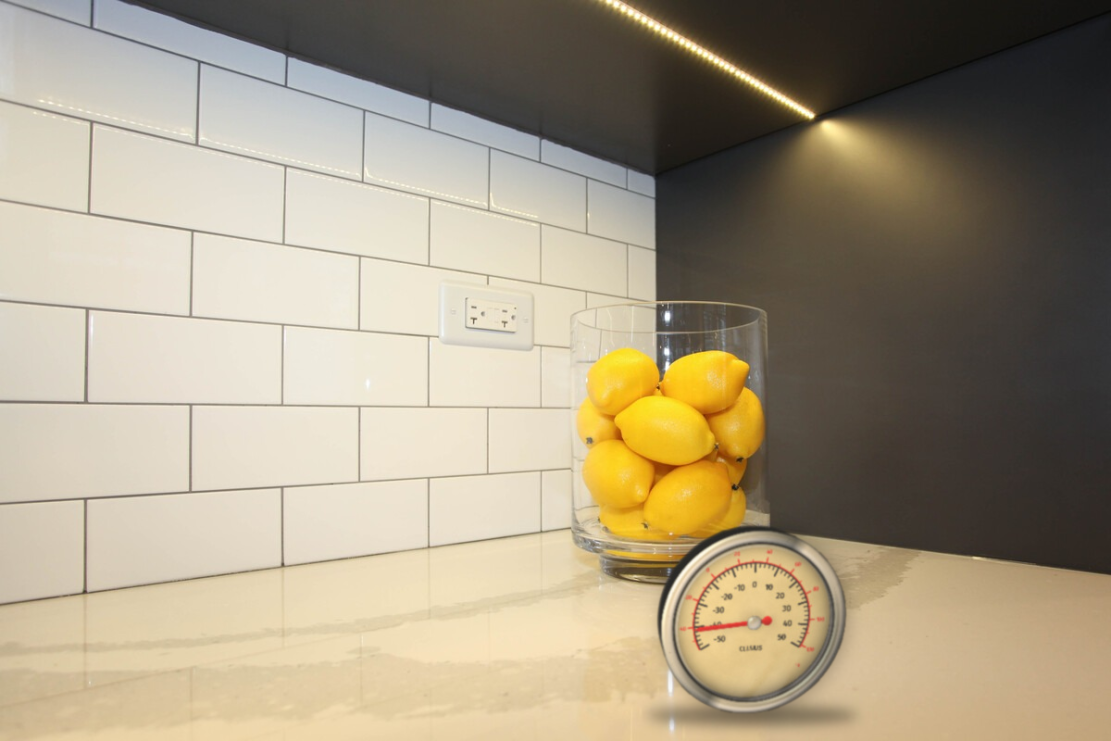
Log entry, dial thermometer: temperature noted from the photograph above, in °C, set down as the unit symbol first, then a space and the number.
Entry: °C -40
